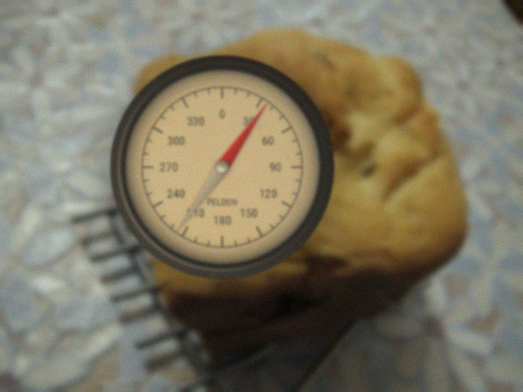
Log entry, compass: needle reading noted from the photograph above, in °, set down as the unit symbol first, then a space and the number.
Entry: ° 35
